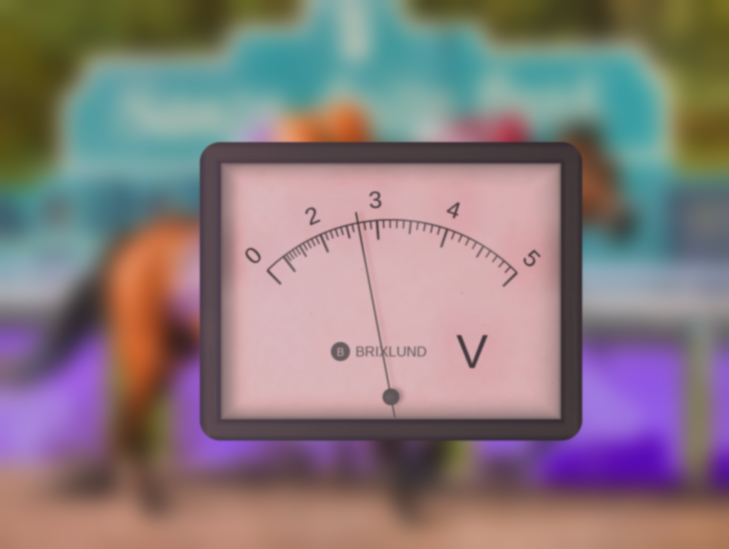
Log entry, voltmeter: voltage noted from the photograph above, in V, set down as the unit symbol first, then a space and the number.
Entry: V 2.7
